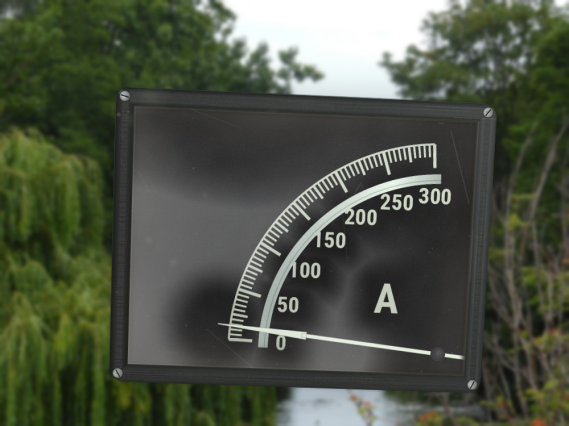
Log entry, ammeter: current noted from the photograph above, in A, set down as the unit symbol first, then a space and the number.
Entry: A 15
